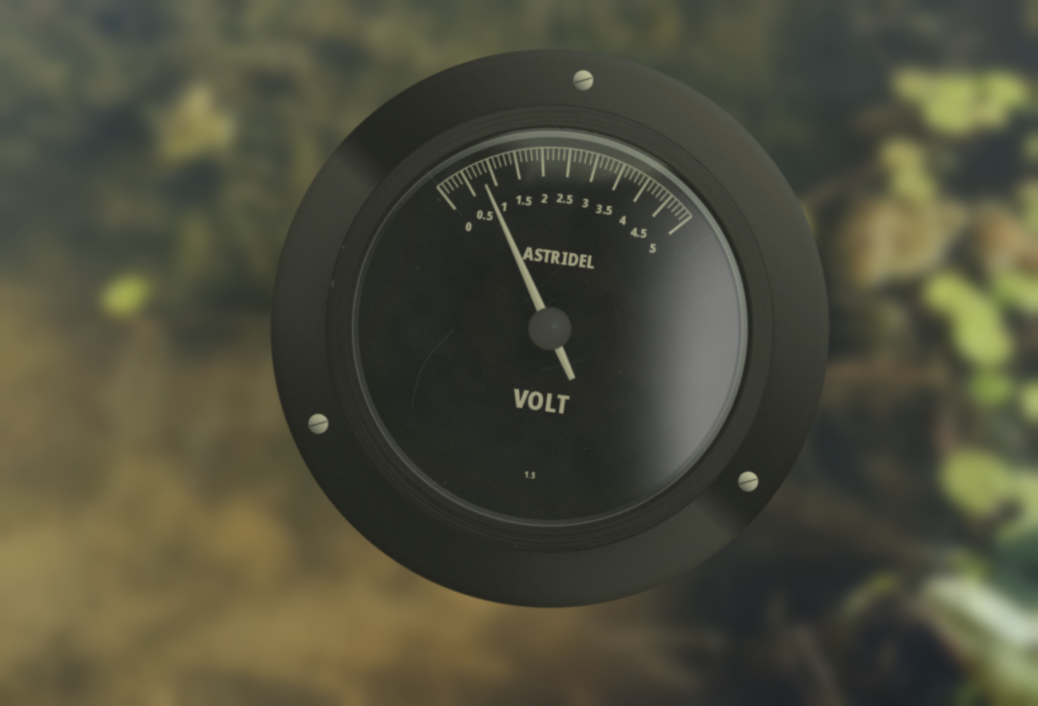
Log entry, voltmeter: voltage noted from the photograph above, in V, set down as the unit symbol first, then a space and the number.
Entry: V 0.8
